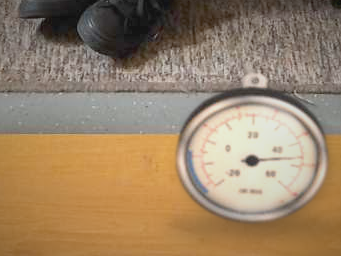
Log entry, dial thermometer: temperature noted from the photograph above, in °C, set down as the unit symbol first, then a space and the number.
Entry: °C 45
